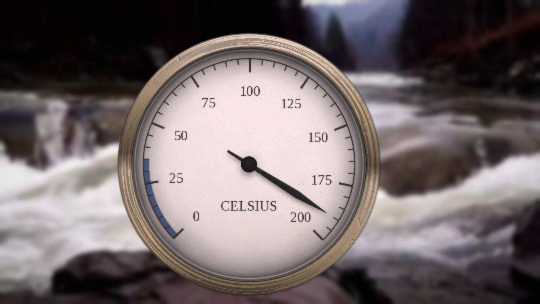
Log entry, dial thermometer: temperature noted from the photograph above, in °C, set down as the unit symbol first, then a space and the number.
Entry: °C 190
